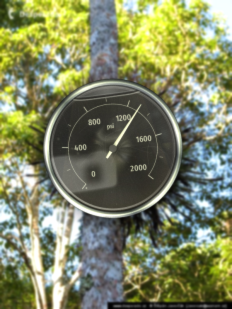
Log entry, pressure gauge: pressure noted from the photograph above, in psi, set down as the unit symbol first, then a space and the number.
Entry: psi 1300
